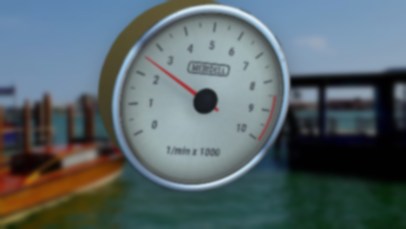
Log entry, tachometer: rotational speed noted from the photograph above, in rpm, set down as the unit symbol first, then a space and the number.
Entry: rpm 2500
